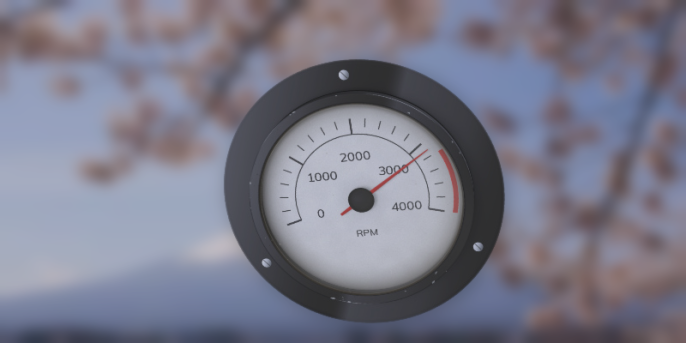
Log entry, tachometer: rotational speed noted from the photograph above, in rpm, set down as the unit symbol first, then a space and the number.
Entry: rpm 3100
